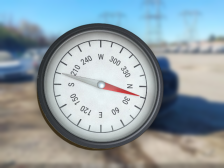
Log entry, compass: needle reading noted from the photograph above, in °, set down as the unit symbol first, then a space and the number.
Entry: ° 15
